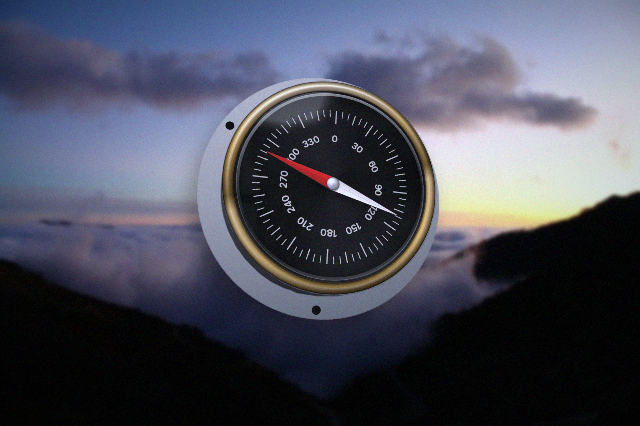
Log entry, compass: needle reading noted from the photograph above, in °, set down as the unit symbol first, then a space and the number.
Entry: ° 290
